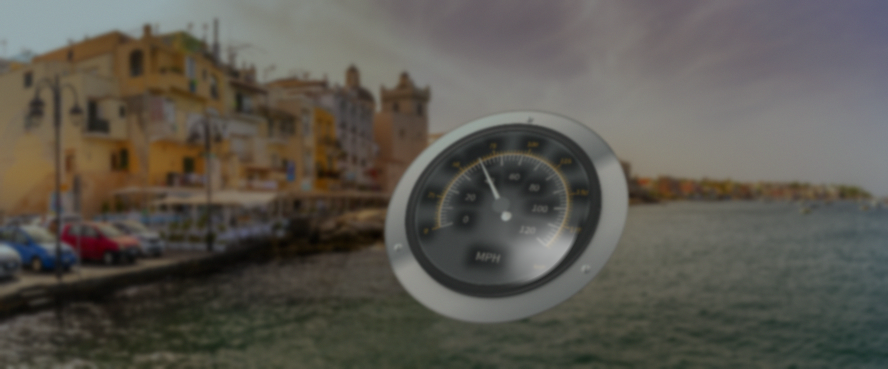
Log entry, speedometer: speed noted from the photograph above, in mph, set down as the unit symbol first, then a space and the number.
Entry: mph 40
